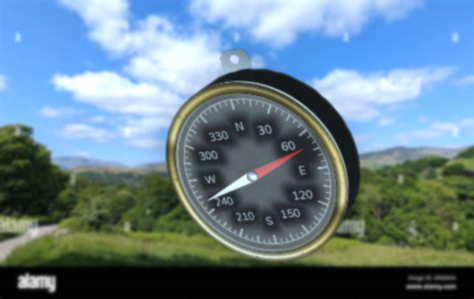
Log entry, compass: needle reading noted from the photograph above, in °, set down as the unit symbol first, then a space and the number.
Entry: ° 70
